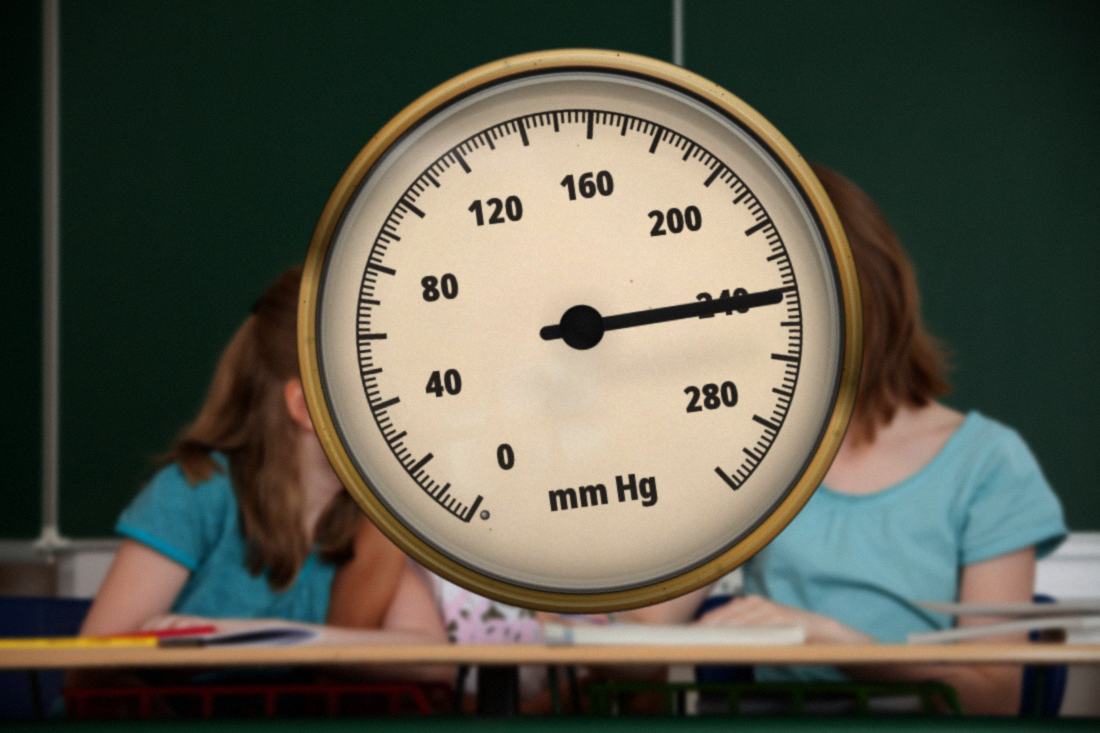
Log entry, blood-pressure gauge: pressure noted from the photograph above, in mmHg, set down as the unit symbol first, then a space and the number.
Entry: mmHg 242
